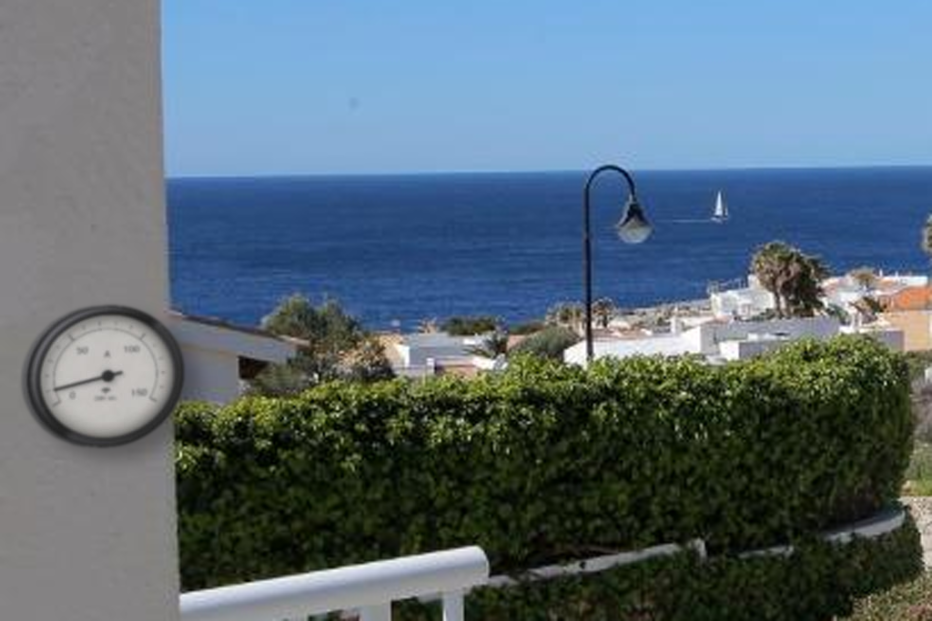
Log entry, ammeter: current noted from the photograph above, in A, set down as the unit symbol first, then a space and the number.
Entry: A 10
